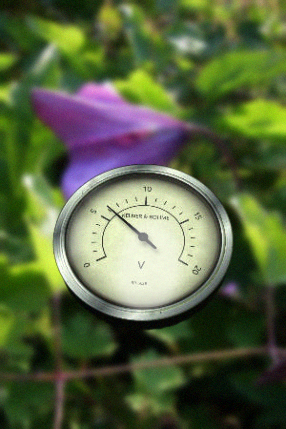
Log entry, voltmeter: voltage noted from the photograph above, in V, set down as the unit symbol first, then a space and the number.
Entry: V 6
